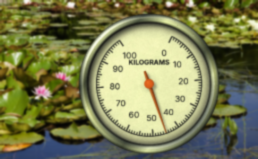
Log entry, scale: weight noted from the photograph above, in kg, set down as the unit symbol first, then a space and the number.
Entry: kg 45
